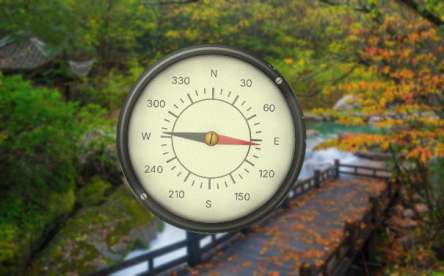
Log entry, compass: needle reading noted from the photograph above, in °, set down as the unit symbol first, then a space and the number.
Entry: ° 95
